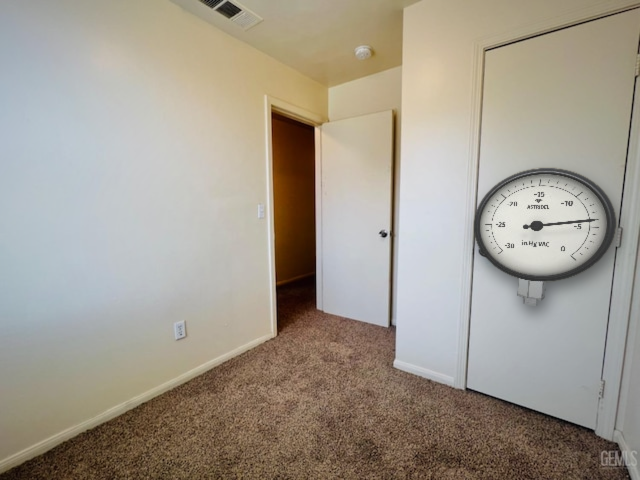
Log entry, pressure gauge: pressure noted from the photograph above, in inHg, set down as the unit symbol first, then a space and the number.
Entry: inHg -6
